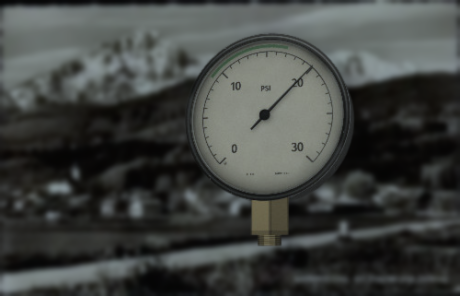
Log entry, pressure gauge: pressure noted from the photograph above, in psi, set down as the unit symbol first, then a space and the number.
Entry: psi 20
